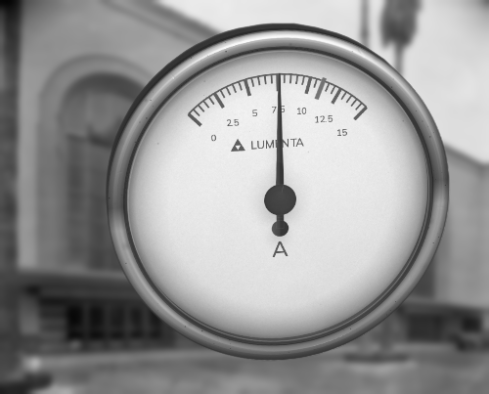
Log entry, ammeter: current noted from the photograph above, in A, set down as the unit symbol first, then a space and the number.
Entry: A 7.5
